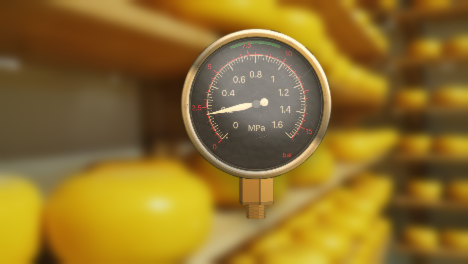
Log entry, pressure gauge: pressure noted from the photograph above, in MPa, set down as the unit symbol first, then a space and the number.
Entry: MPa 0.2
